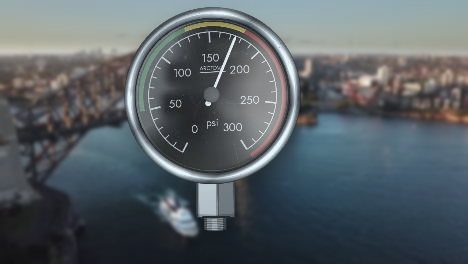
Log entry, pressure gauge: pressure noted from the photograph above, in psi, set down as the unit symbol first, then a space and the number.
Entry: psi 175
